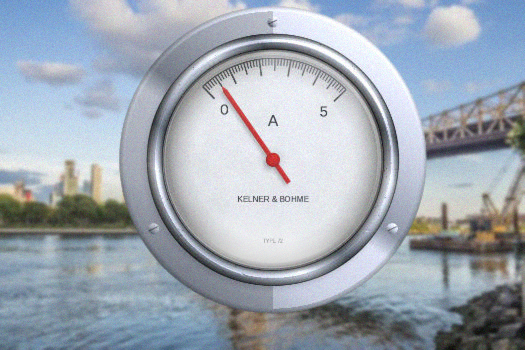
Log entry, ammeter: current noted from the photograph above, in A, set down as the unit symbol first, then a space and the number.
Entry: A 0.5
